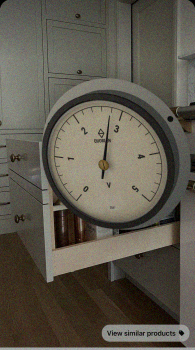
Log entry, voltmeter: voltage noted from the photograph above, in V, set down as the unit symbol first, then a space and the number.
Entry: V 2.8
